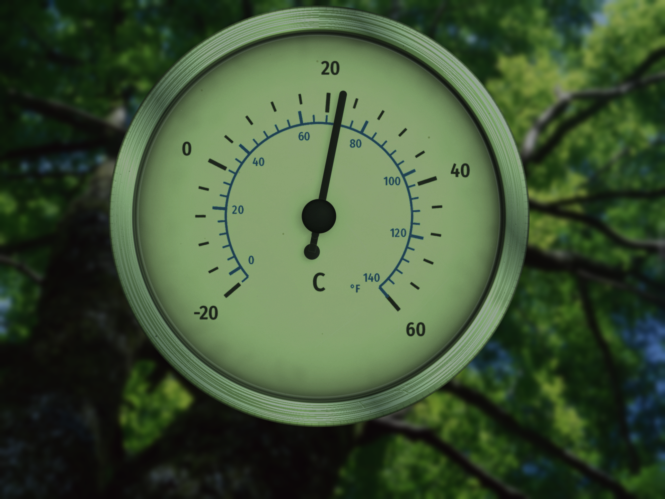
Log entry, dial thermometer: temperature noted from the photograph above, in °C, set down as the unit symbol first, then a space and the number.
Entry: °C 22
